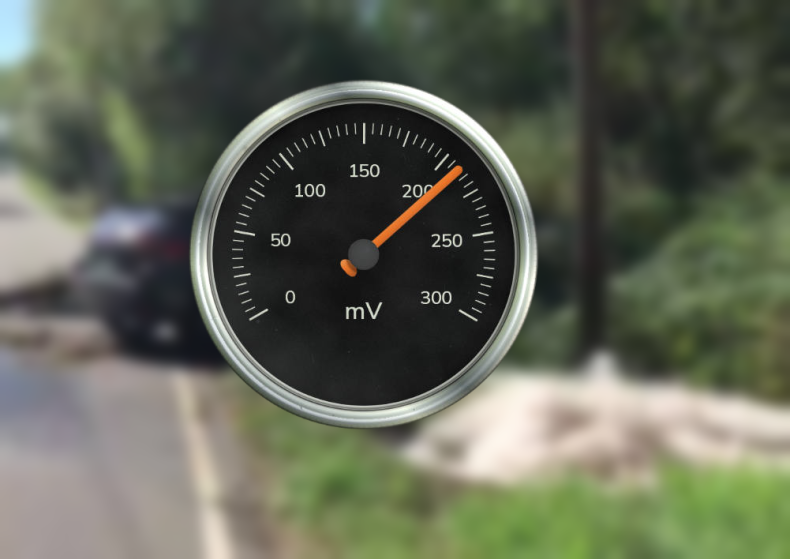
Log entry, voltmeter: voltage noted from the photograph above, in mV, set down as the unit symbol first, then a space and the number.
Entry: mV 210
